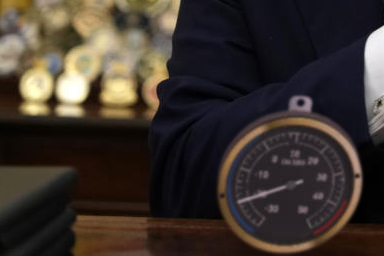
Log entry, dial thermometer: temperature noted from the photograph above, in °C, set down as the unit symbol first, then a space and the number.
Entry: °C -20
